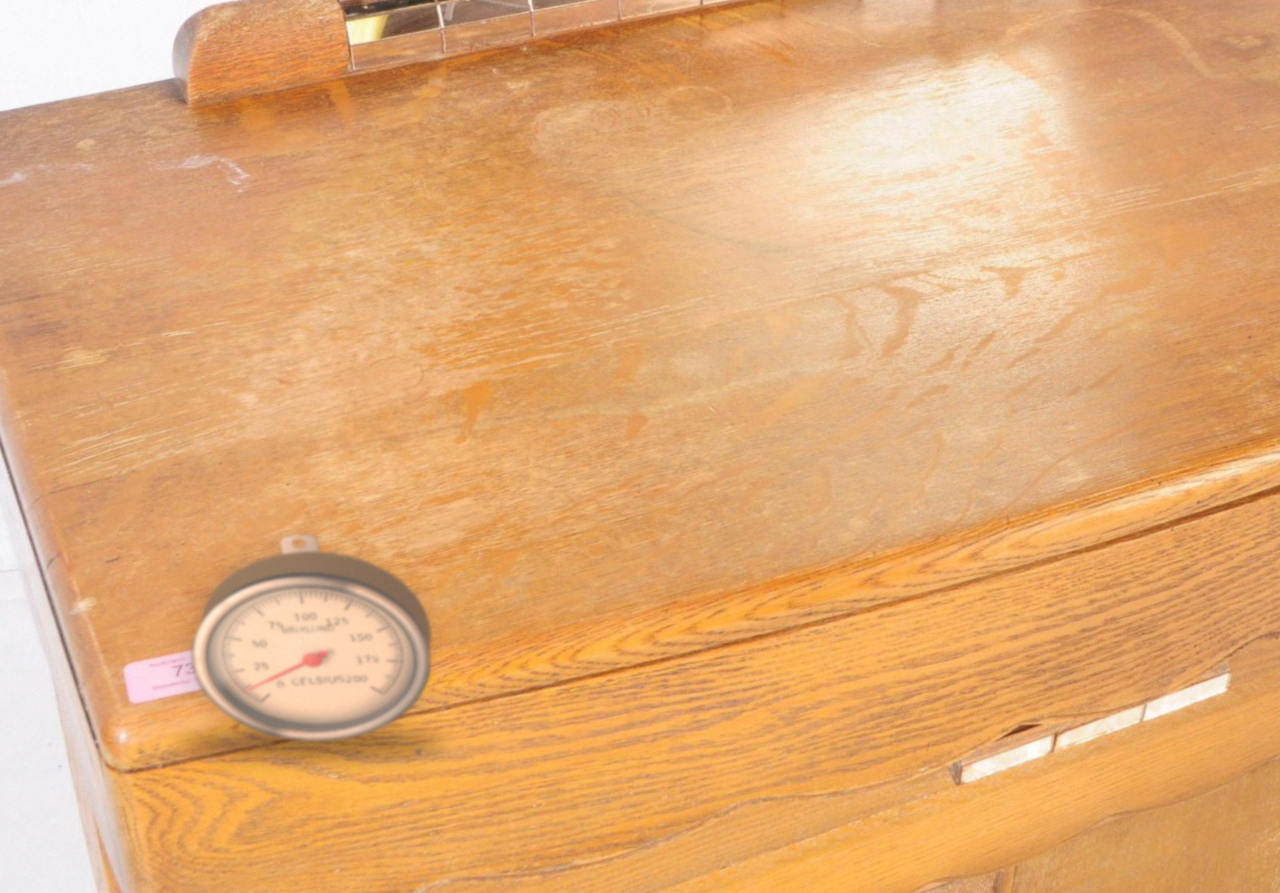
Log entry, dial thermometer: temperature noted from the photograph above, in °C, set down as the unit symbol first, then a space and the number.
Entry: °C 12.5
